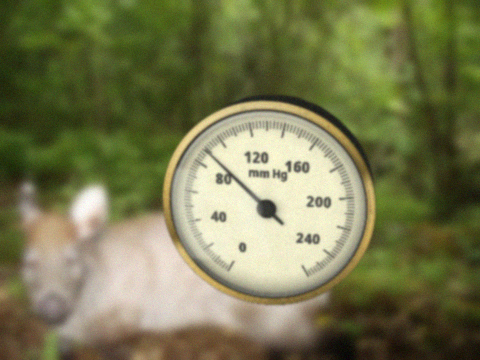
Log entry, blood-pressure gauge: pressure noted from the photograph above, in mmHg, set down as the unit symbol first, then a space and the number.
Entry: mmHg 90
